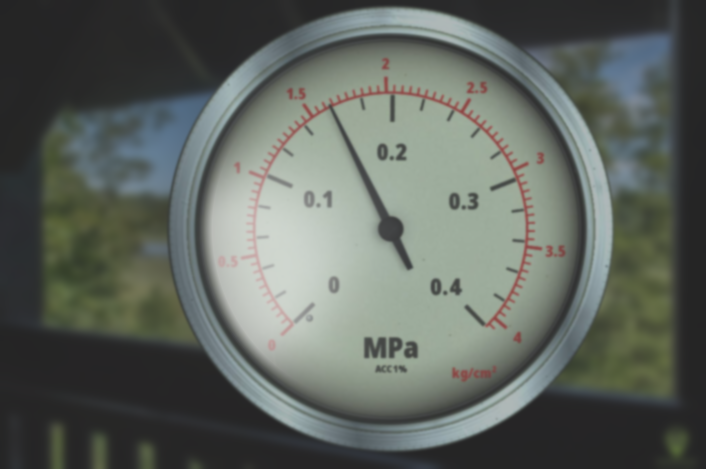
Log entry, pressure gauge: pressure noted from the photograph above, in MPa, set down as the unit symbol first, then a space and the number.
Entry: MPa 0.16
